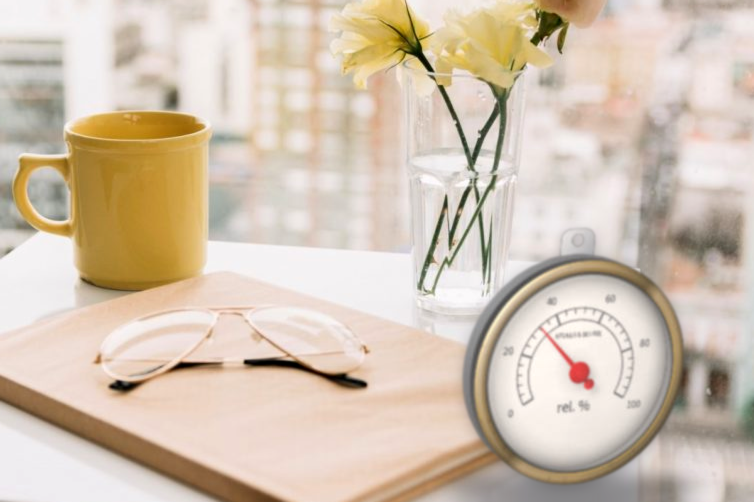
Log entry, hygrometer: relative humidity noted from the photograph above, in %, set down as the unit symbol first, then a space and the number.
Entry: % 32
